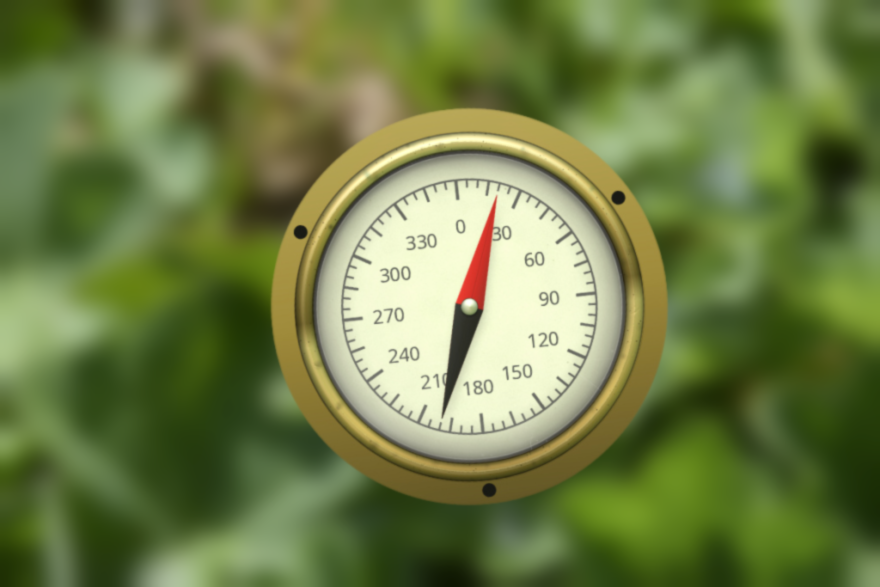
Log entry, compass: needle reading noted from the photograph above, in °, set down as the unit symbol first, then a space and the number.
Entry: ° 20
